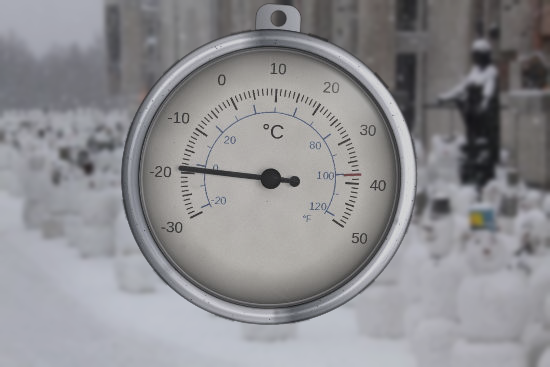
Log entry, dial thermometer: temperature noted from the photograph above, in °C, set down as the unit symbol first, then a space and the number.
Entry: °C -19
